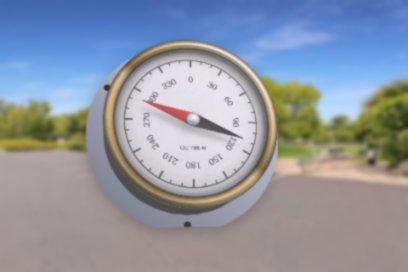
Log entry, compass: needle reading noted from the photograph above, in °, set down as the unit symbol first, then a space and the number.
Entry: ° 290
